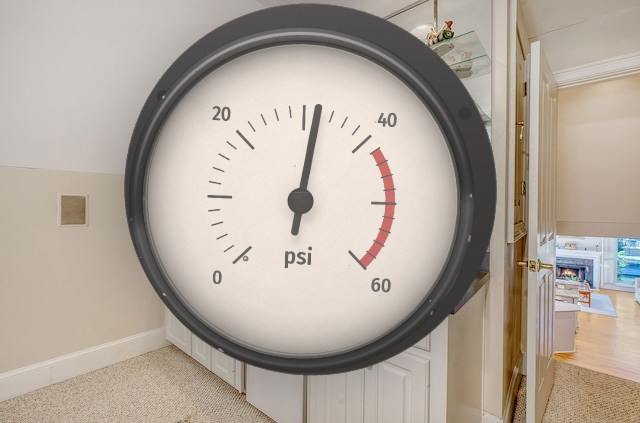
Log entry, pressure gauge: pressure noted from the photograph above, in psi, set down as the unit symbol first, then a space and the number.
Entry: psi 32
